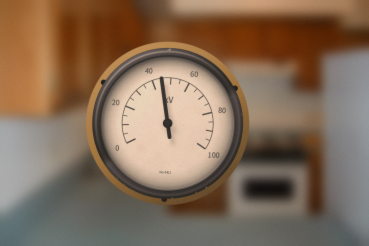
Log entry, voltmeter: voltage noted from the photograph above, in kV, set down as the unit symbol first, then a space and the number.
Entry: kV 45
